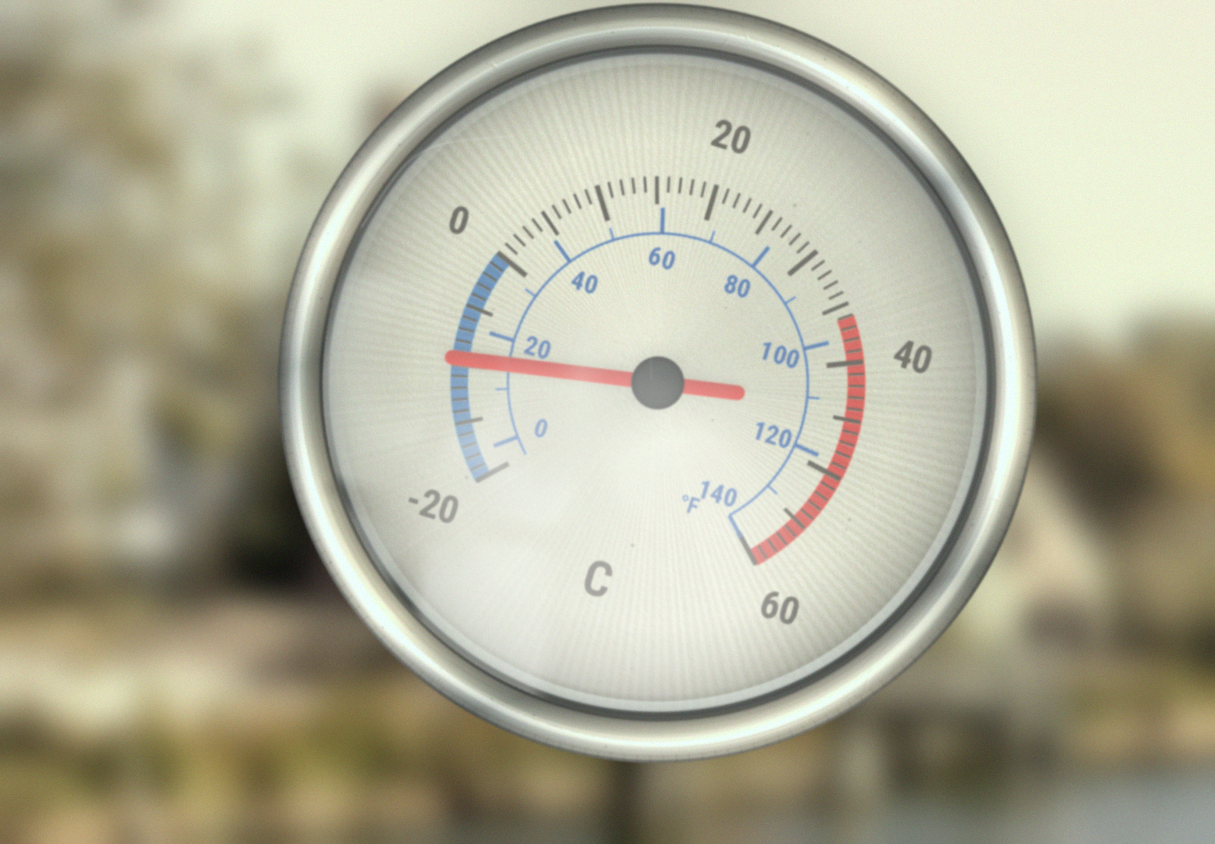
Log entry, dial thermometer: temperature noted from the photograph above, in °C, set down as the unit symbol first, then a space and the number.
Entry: °C -9.5
